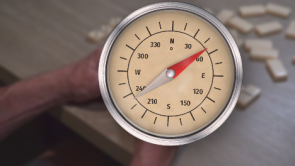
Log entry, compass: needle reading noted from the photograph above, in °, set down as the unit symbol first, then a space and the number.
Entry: ° 52.5
